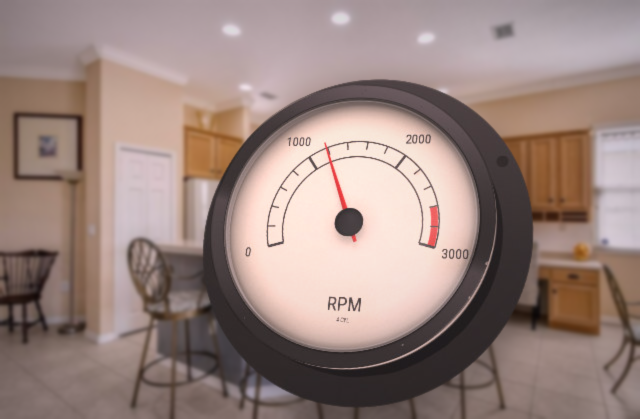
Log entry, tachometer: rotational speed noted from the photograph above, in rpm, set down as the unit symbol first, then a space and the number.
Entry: rpm 1200
